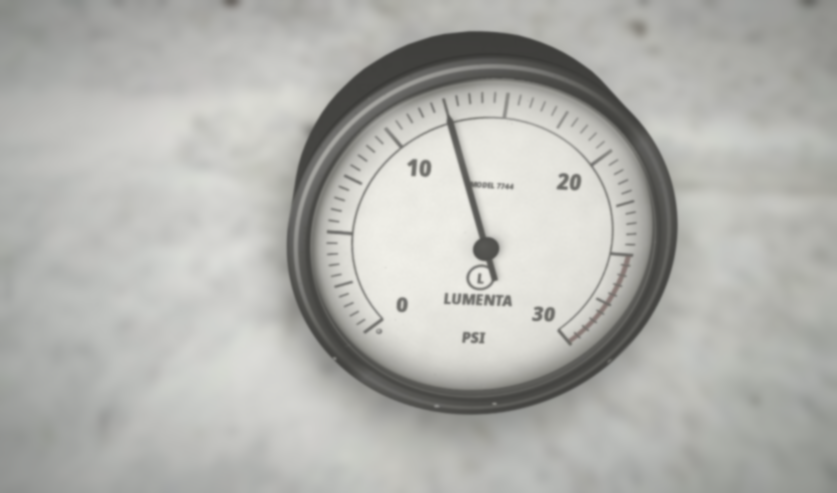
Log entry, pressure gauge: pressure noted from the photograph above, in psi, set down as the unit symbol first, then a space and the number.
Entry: psi 12.5
